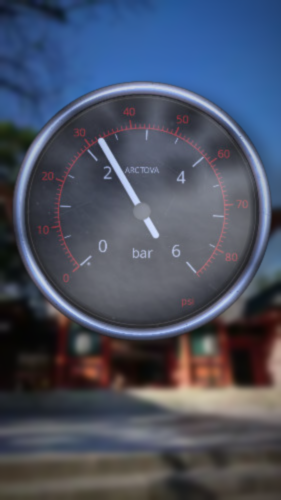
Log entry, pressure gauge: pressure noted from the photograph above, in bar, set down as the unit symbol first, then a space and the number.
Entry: bar 2.25
